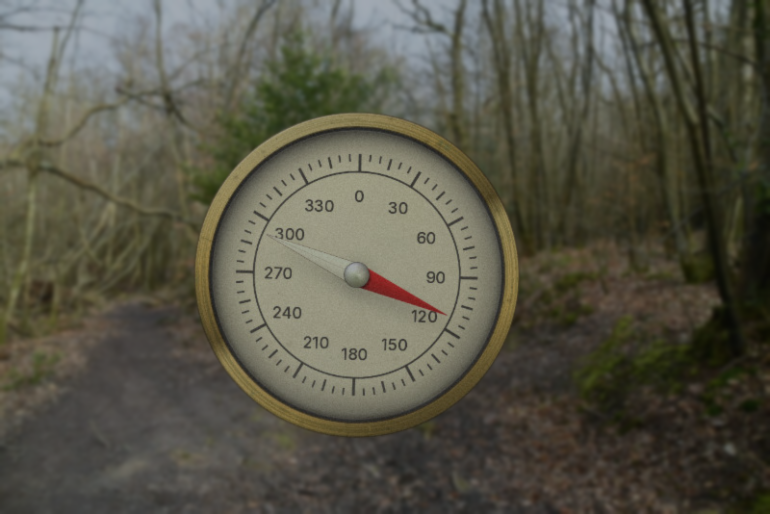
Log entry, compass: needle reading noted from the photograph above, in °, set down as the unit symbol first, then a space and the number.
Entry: ° 112.5
